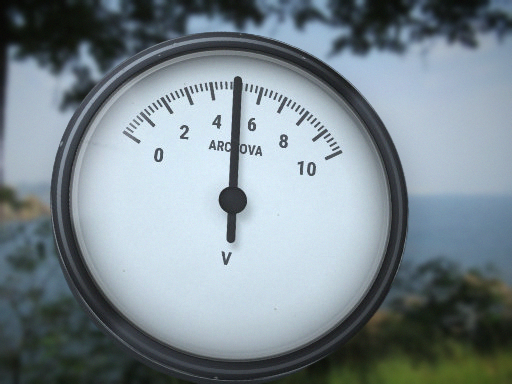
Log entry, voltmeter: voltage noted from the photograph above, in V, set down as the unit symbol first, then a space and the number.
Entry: V 5
